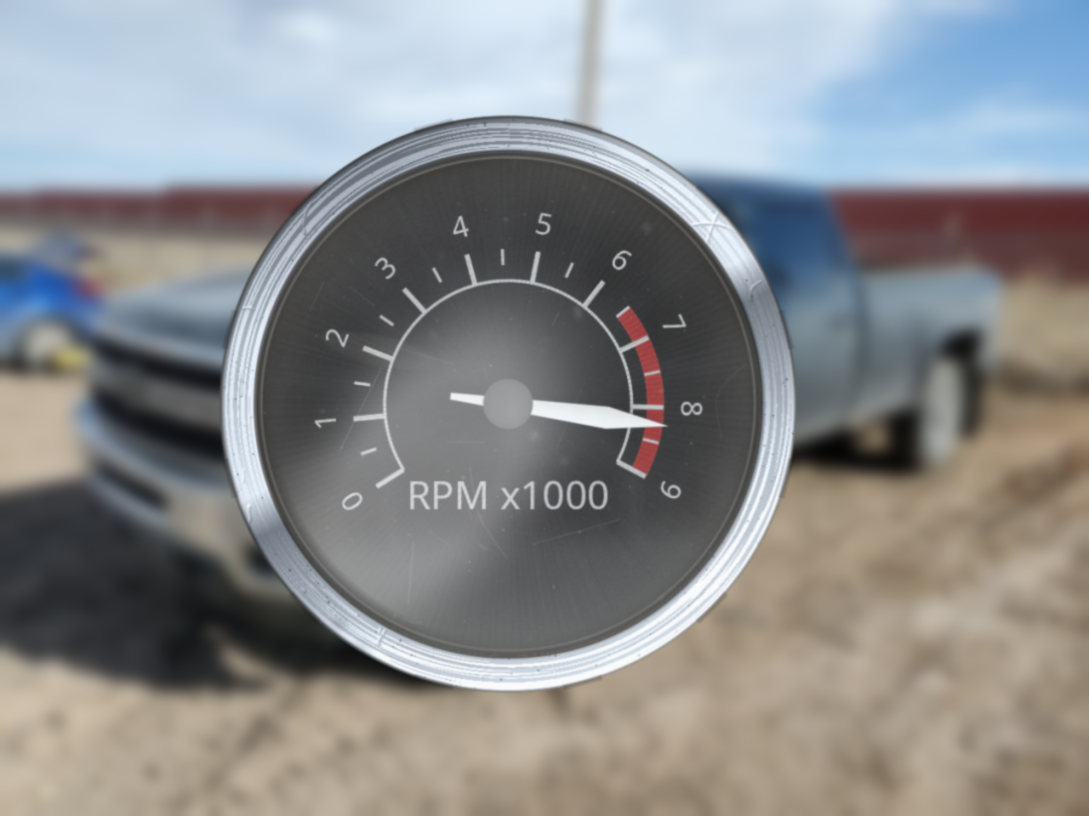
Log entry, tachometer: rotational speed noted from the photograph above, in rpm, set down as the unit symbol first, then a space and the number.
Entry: rpm 8250
